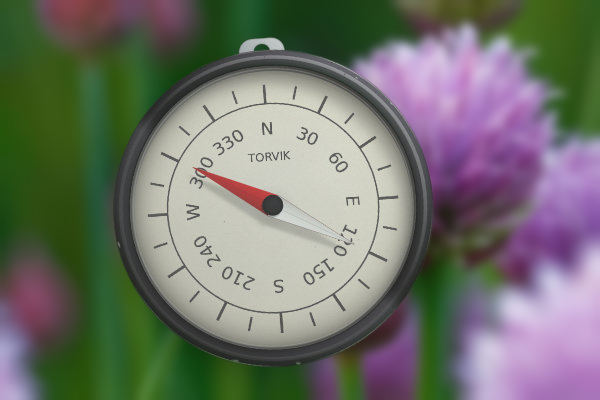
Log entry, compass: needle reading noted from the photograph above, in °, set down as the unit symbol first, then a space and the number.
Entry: ° 300
